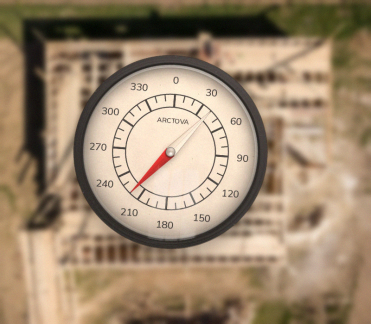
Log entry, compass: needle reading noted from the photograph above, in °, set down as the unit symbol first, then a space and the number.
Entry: ° 220
